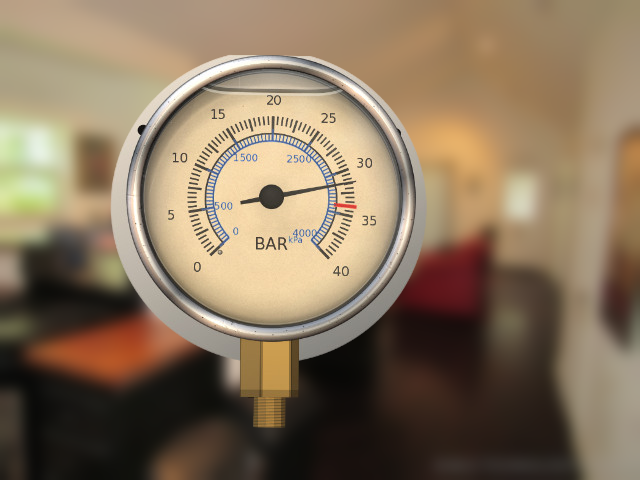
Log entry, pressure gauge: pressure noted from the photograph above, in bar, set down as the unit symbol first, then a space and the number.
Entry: bar 31.5
